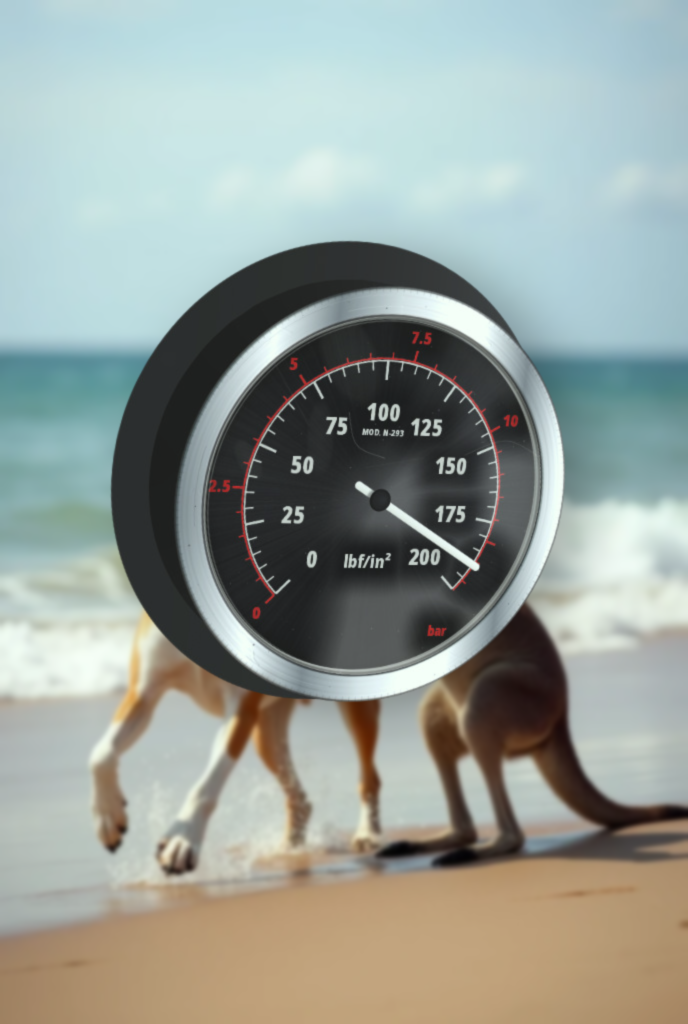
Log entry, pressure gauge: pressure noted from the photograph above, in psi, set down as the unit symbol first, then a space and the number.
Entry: psi 190
